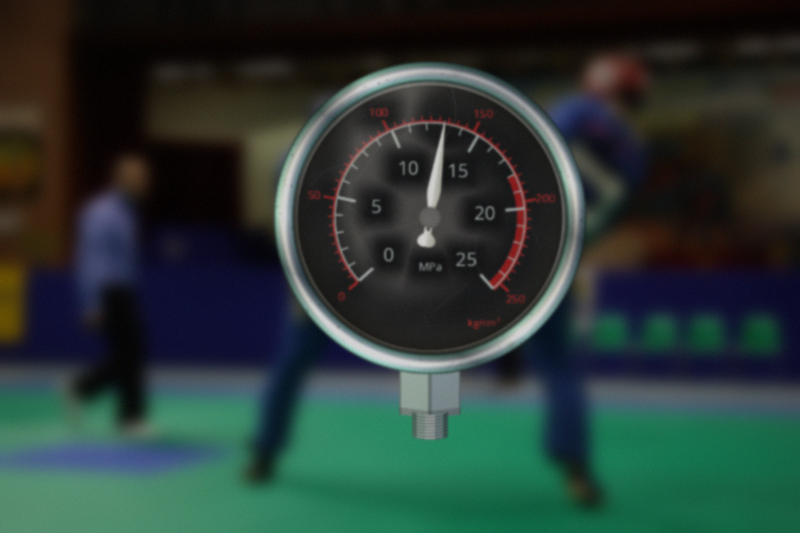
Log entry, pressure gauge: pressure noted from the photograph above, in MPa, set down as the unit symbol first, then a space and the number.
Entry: MPa 13
